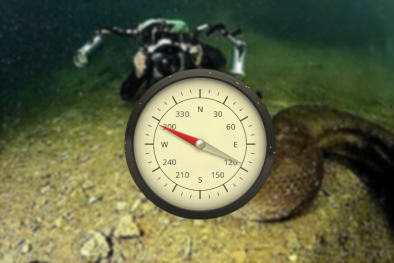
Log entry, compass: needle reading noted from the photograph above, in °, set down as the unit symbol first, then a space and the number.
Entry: ° 295
